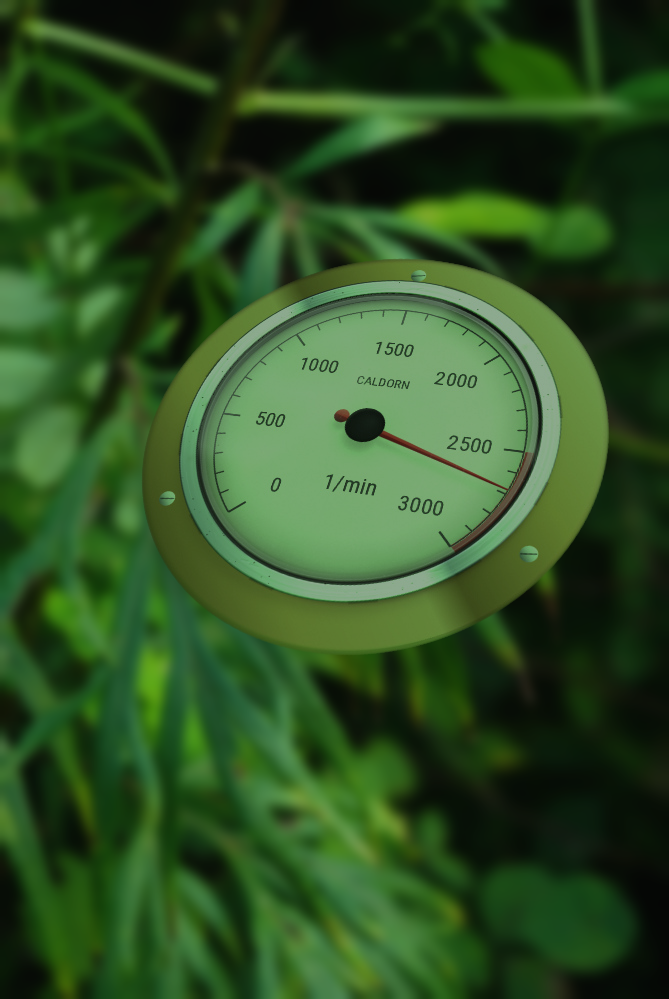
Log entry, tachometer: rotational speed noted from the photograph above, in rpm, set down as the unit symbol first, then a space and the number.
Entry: rpm 2700
